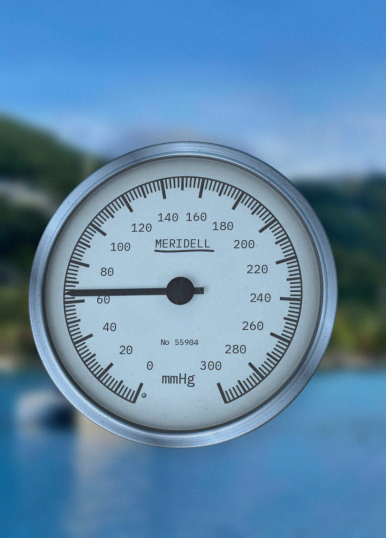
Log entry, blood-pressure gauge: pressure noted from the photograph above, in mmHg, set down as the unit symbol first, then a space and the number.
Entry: mmHg 64
